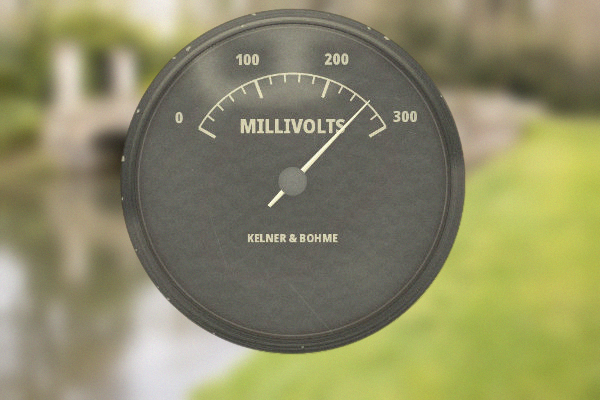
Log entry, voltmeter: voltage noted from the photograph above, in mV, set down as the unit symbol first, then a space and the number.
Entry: mV 260
